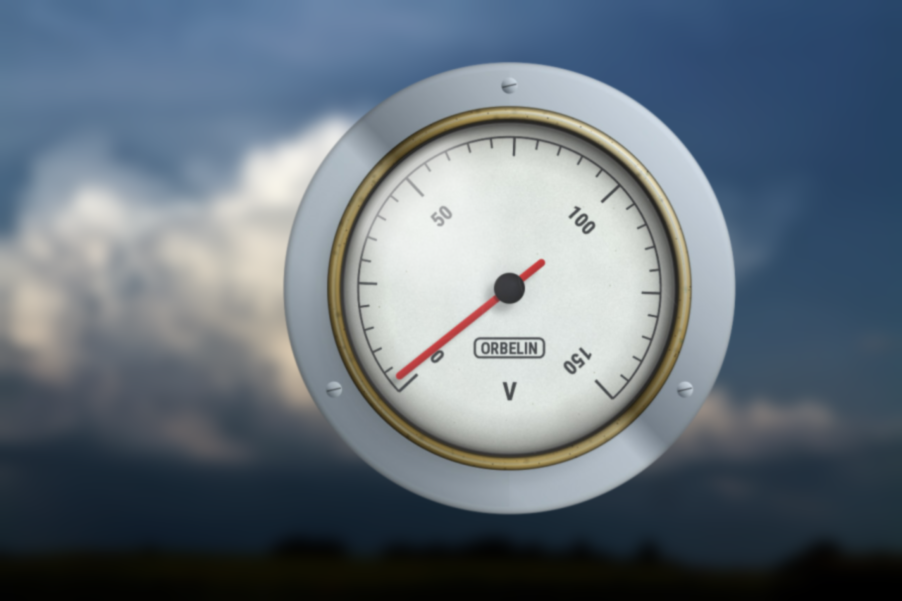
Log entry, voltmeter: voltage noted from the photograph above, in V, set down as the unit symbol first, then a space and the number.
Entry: V 2.5
